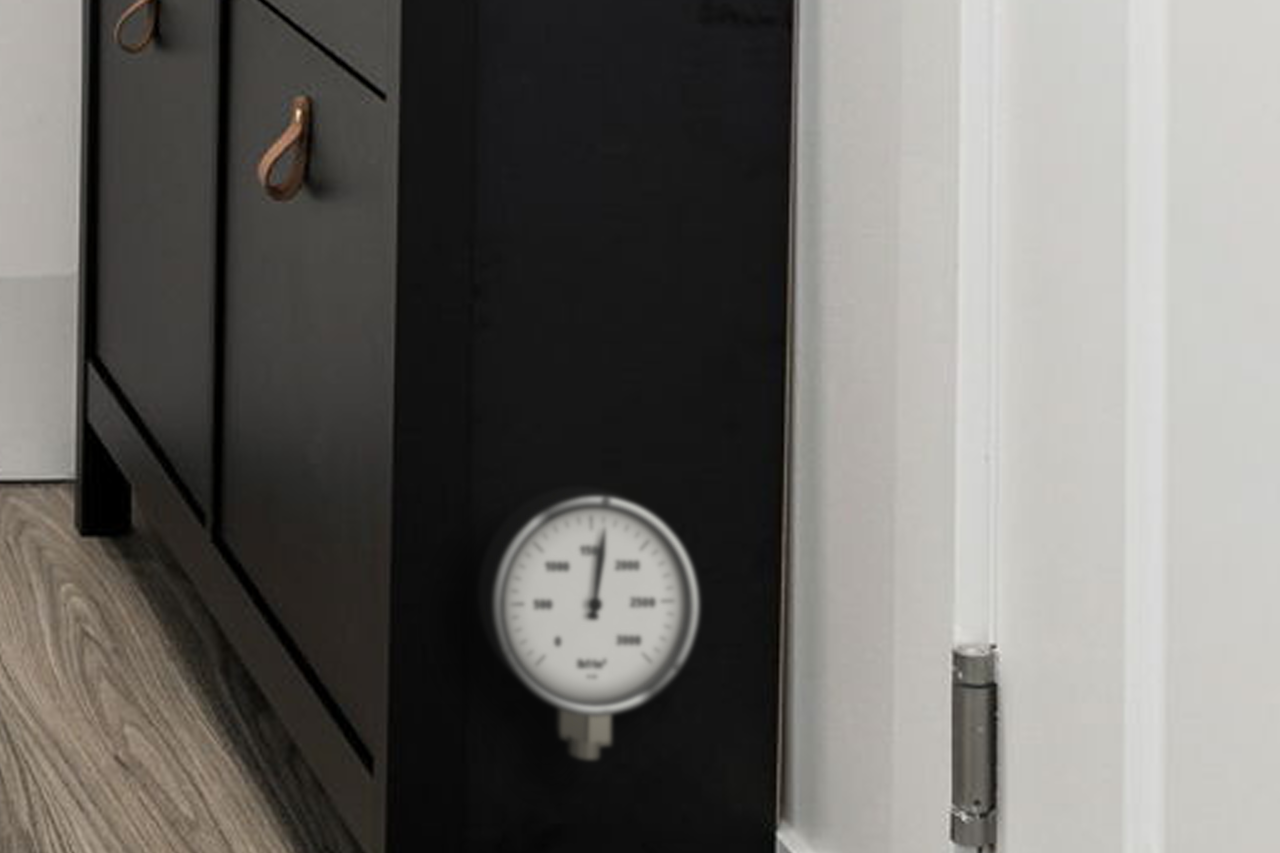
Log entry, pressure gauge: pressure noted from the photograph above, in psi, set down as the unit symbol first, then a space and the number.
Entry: psi 1600
